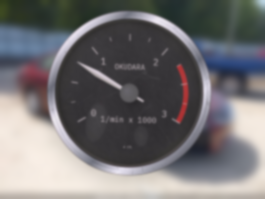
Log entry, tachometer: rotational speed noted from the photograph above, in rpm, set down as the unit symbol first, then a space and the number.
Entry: rpm 750
